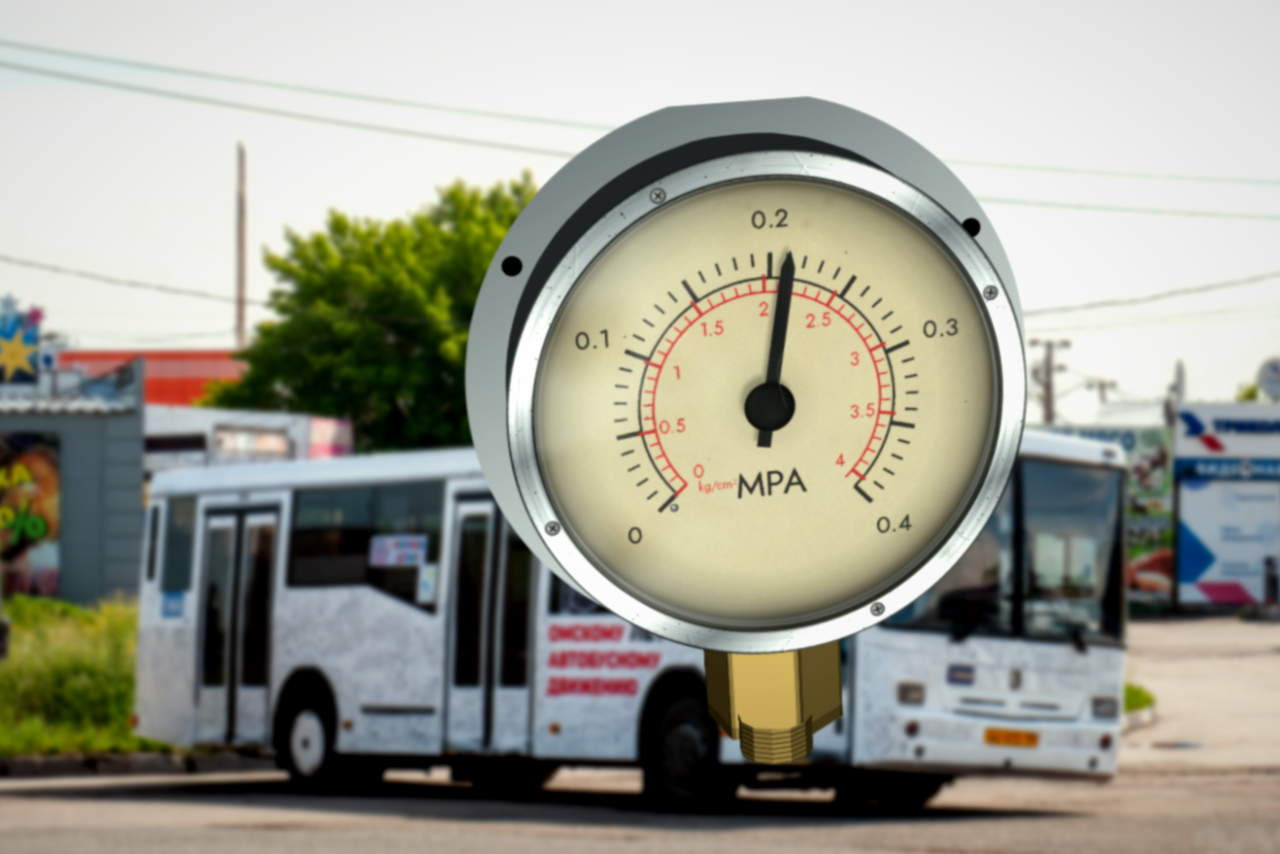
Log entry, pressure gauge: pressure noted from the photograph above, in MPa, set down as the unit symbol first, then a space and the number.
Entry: MPa 0.21
